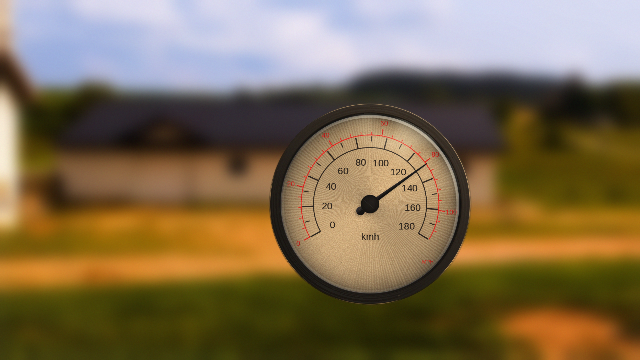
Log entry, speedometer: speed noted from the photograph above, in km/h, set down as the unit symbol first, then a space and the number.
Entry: km/h 130
